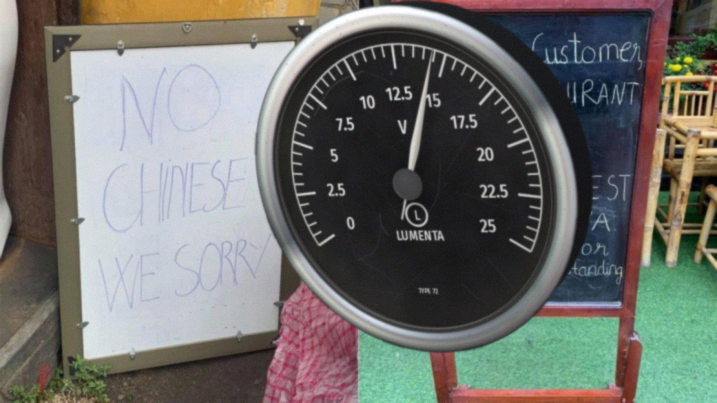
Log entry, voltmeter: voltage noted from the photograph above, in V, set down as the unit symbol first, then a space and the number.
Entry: V 14.5
